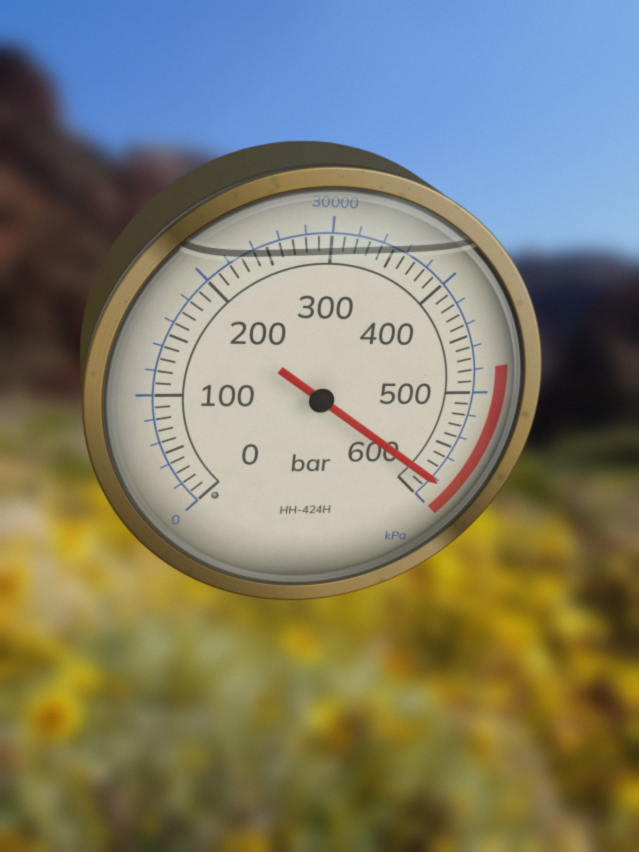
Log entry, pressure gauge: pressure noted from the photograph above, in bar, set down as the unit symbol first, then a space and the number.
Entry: bar 580
